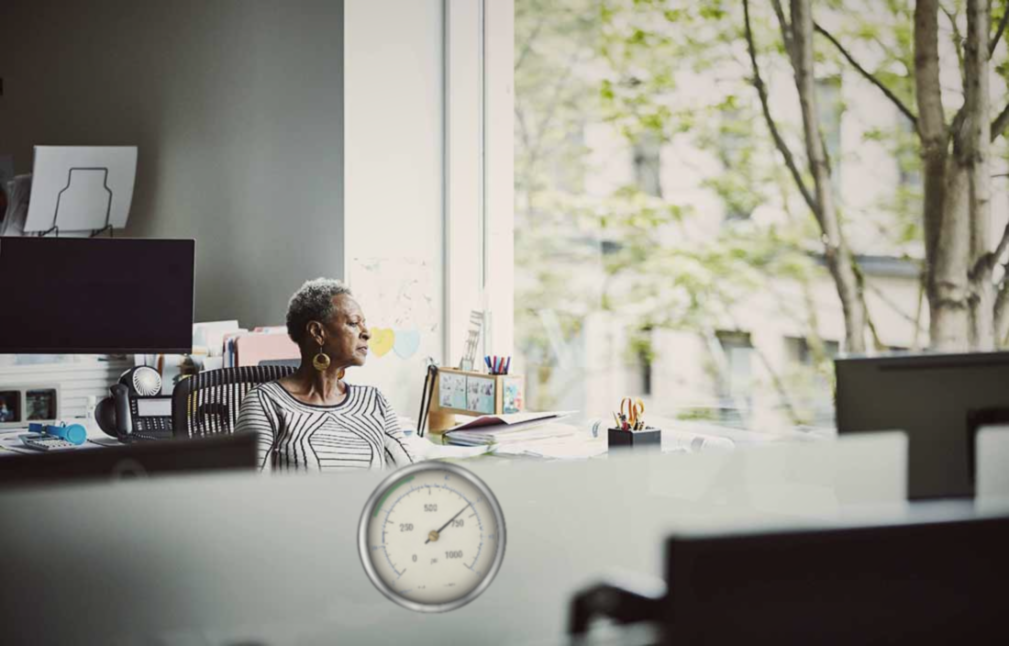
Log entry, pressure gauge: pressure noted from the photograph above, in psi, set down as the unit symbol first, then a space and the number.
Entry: psi 700
